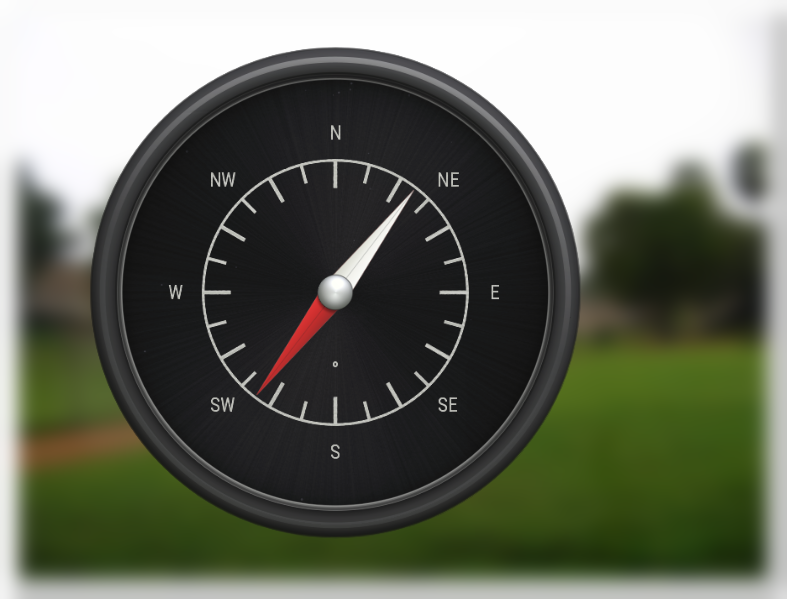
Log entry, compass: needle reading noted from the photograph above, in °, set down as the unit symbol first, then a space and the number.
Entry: ° 217.5
